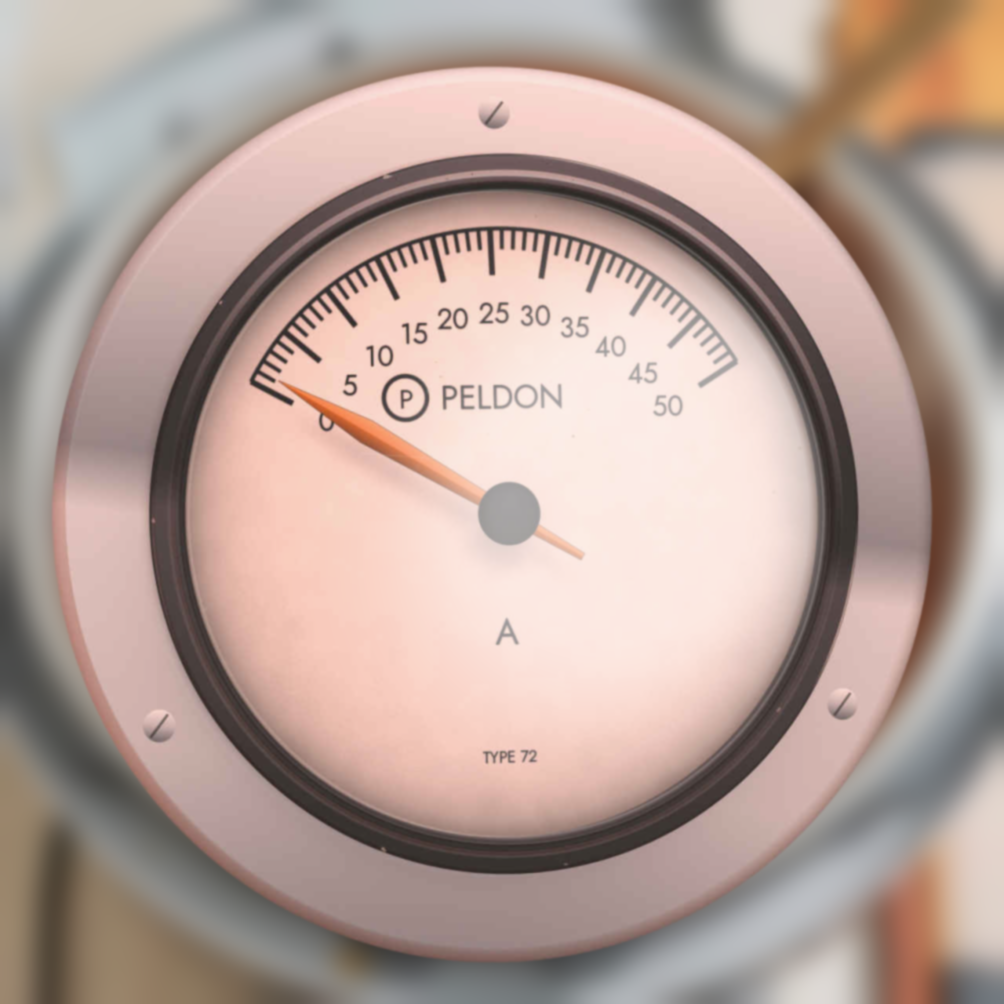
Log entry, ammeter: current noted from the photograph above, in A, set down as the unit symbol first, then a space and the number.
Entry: A 1
